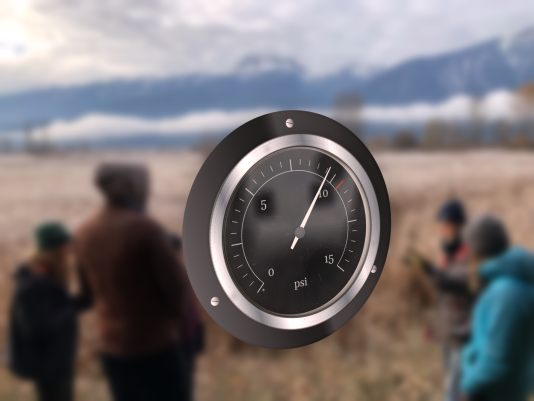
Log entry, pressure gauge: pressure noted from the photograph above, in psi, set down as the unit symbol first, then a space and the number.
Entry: psi 9.5
